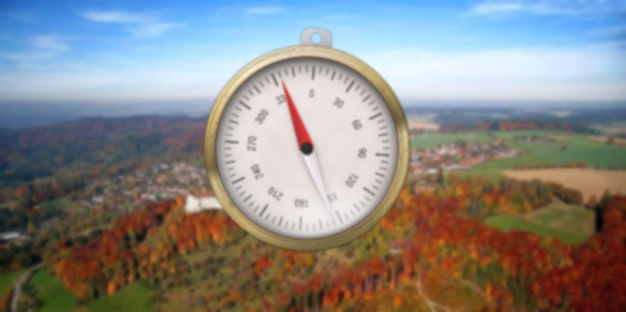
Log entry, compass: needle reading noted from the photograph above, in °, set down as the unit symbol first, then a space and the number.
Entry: ° 335
